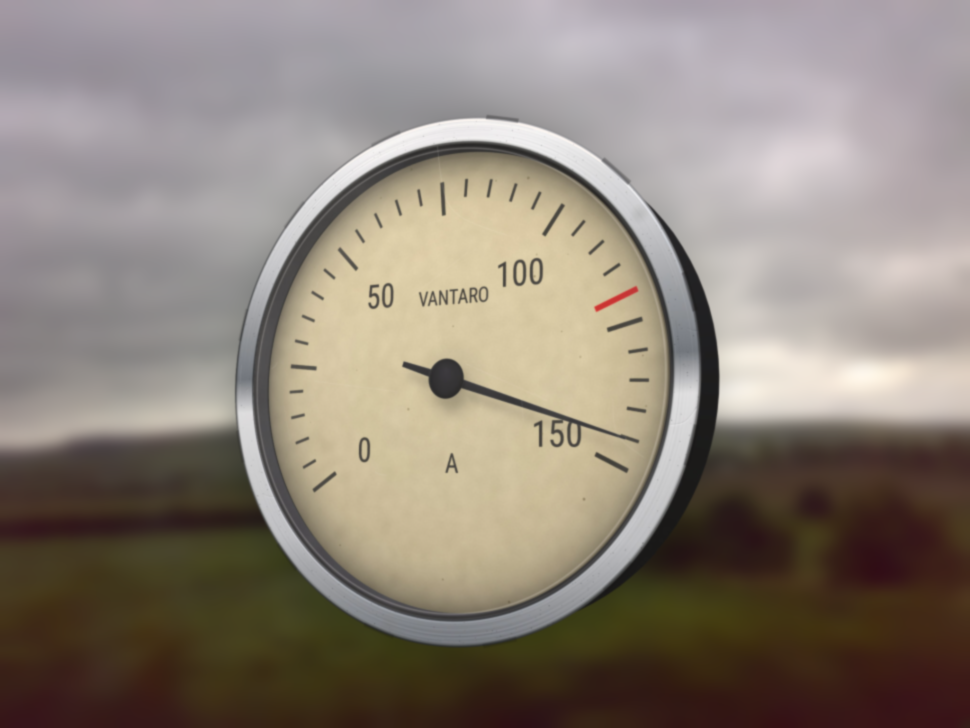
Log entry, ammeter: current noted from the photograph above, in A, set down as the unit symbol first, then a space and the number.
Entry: A 145
